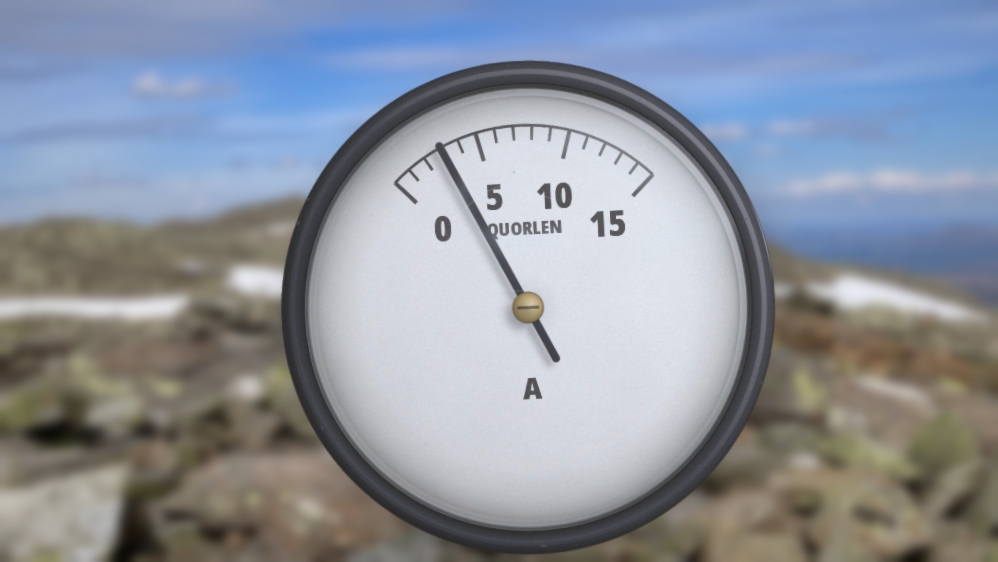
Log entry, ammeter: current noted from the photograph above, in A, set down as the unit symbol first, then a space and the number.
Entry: A 3
